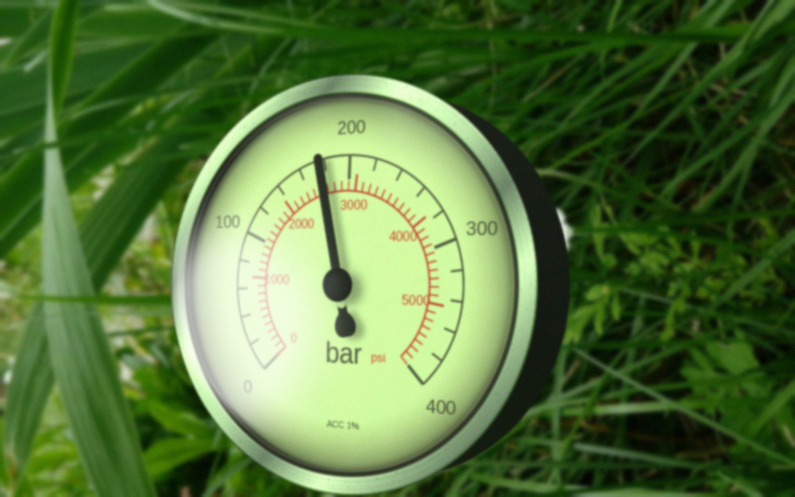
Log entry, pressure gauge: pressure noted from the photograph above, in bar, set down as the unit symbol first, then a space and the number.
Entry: bar 180
